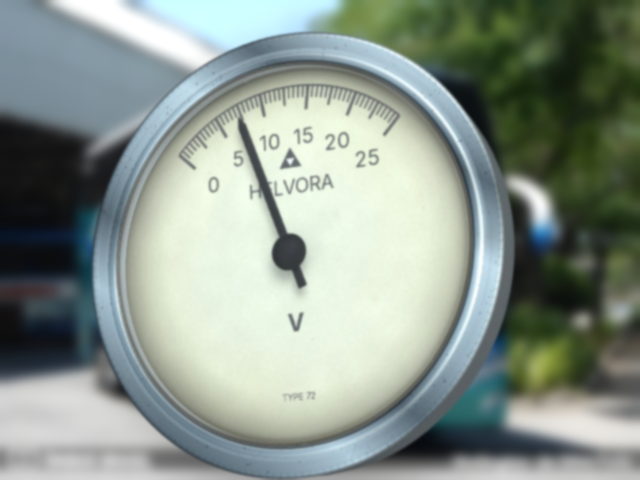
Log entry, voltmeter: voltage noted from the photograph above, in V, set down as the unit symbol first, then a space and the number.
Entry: V 7.5
